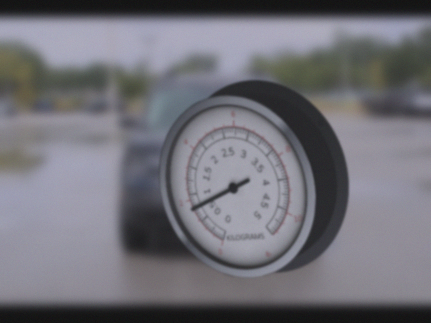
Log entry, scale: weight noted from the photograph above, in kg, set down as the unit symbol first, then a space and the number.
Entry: kg 0.75
